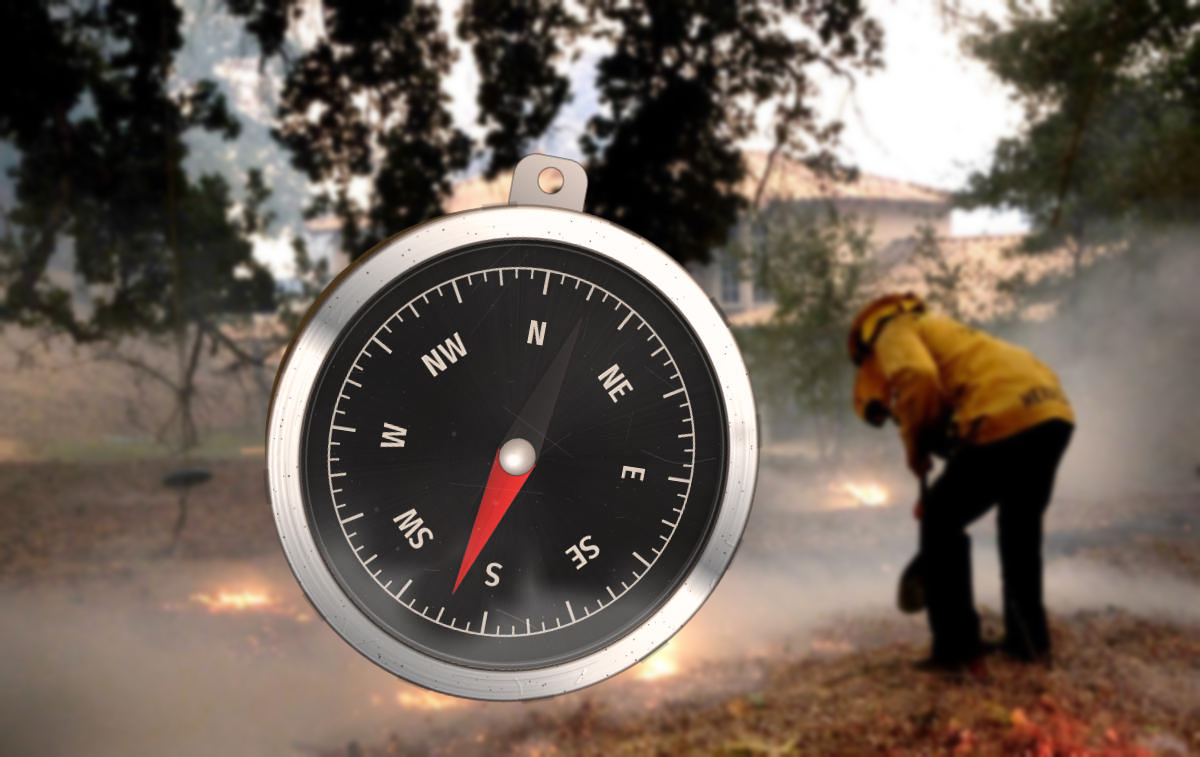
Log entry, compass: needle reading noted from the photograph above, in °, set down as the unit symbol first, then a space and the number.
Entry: ° 195
